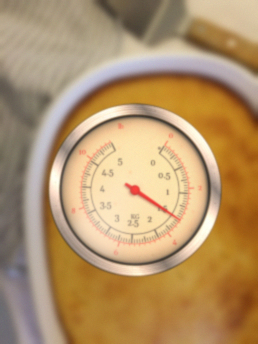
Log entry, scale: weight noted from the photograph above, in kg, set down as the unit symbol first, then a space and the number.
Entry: kg 1.5
